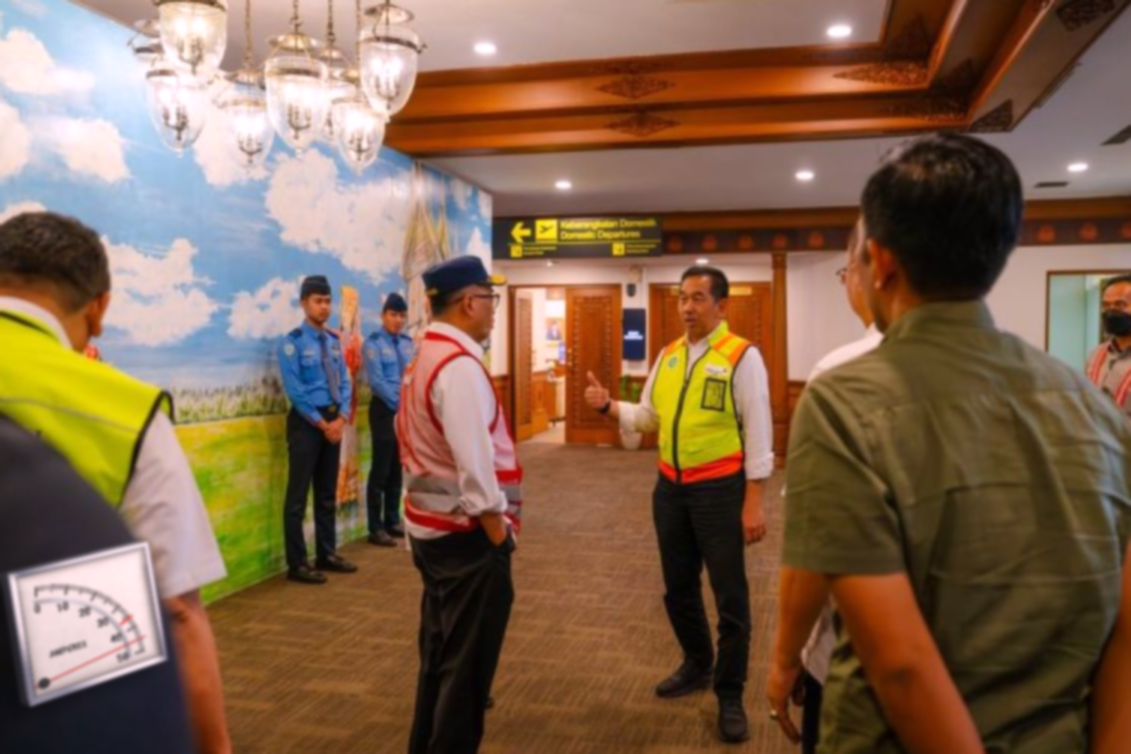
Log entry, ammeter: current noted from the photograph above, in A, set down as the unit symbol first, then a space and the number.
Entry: A 45
